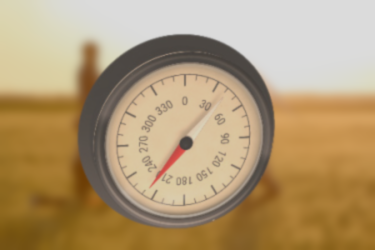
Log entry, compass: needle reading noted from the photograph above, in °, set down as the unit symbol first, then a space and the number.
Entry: ° 220
